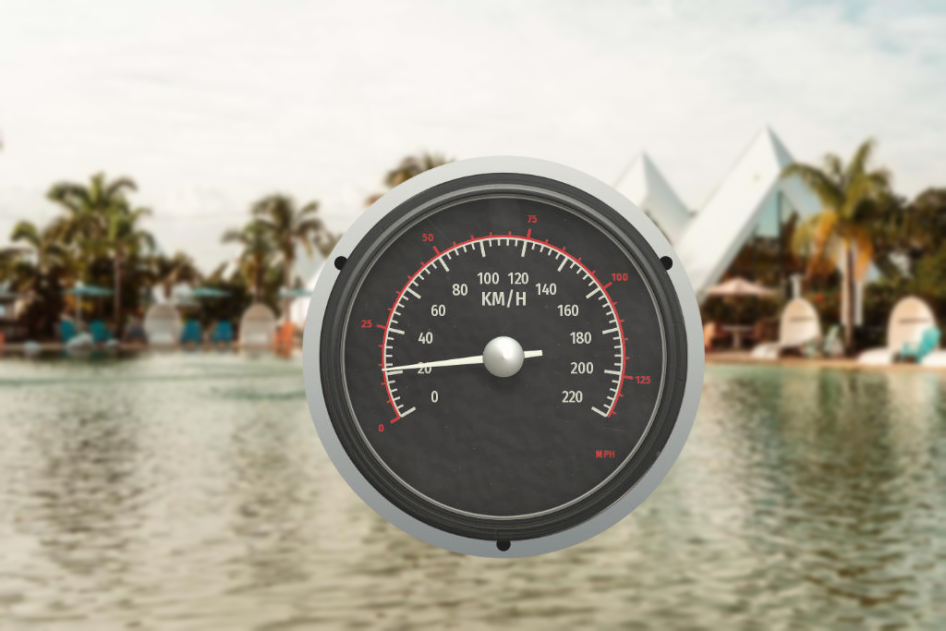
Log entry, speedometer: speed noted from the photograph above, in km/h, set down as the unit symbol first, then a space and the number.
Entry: km/h 22
